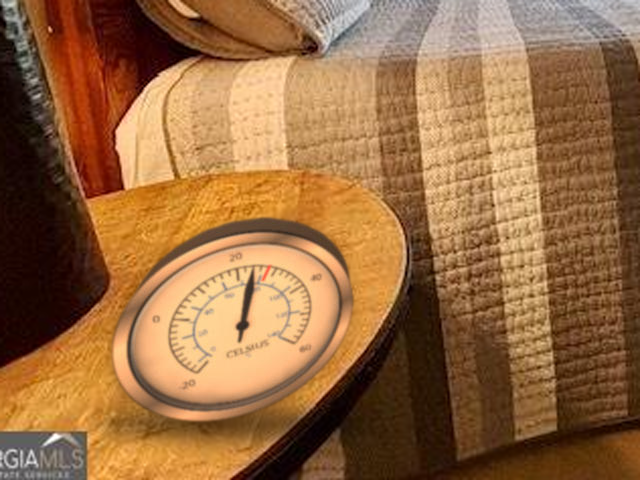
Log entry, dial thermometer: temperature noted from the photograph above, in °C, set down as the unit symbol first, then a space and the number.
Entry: °C 24
